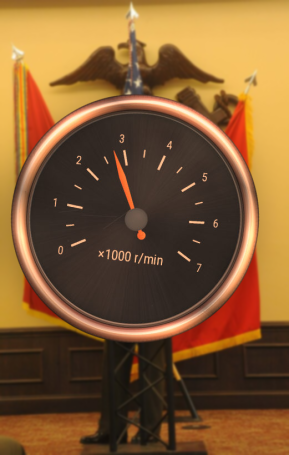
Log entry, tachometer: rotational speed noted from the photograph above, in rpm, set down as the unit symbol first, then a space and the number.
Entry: rpm 2750
